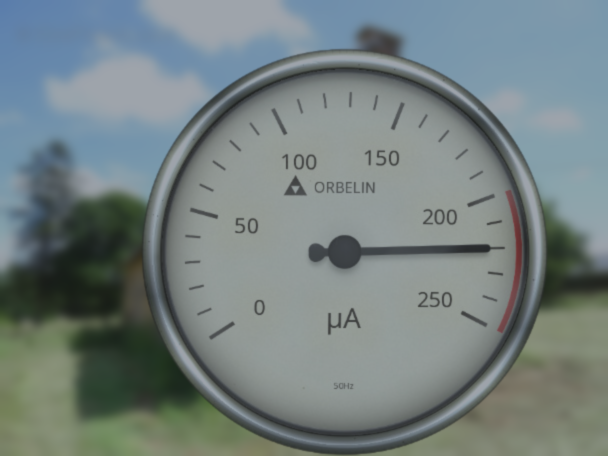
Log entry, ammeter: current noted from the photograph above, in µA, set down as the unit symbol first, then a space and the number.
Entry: µA 220
